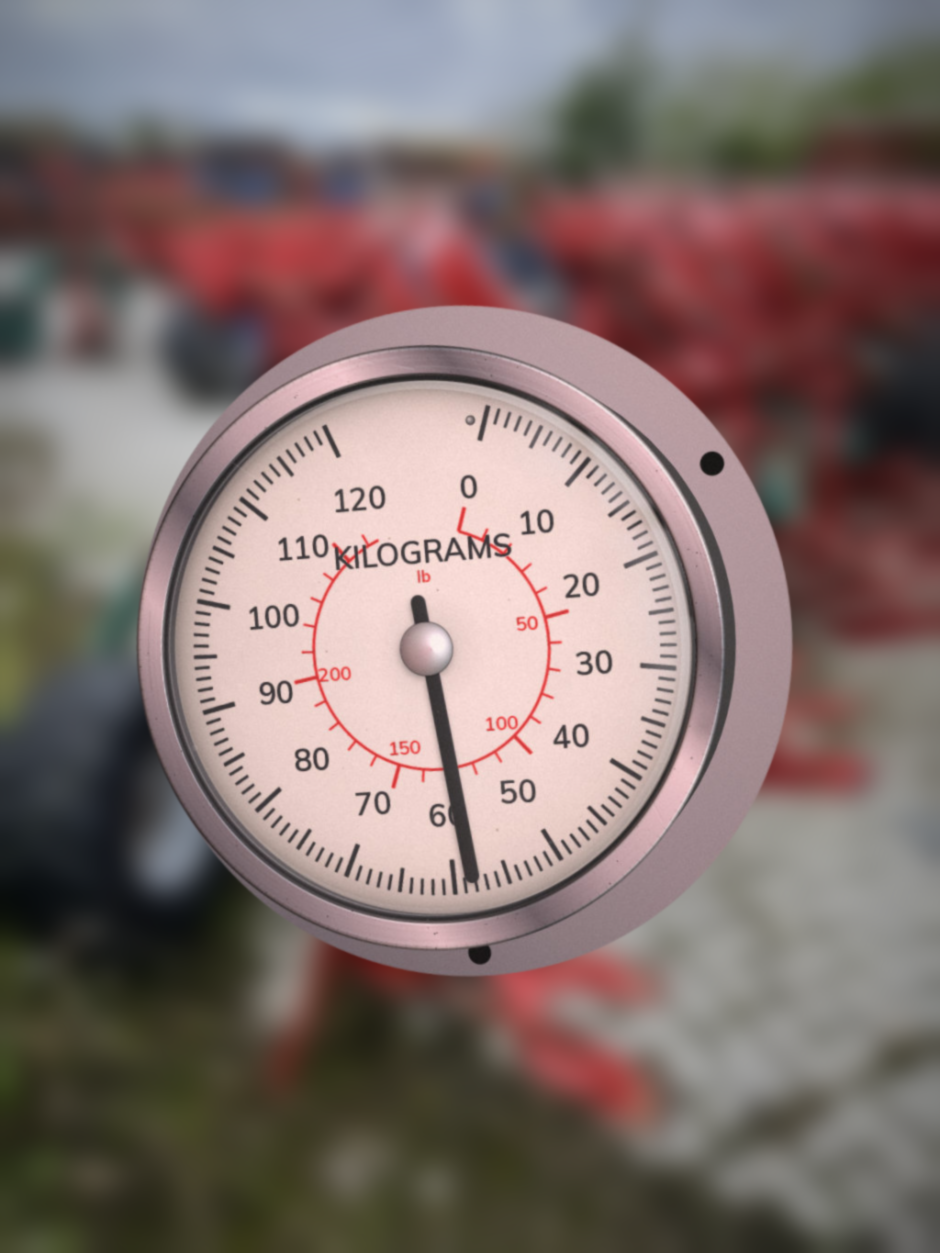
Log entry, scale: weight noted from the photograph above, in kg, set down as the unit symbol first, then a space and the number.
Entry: kg 58
